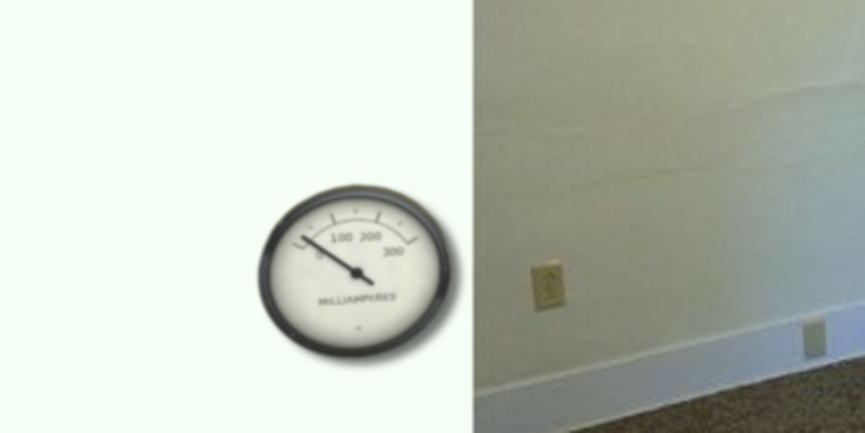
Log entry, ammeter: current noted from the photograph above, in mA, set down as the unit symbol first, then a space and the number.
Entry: mA 25
